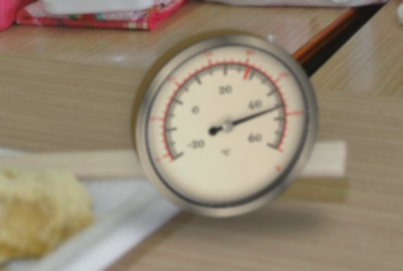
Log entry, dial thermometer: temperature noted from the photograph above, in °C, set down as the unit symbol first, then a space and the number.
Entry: °C 45
